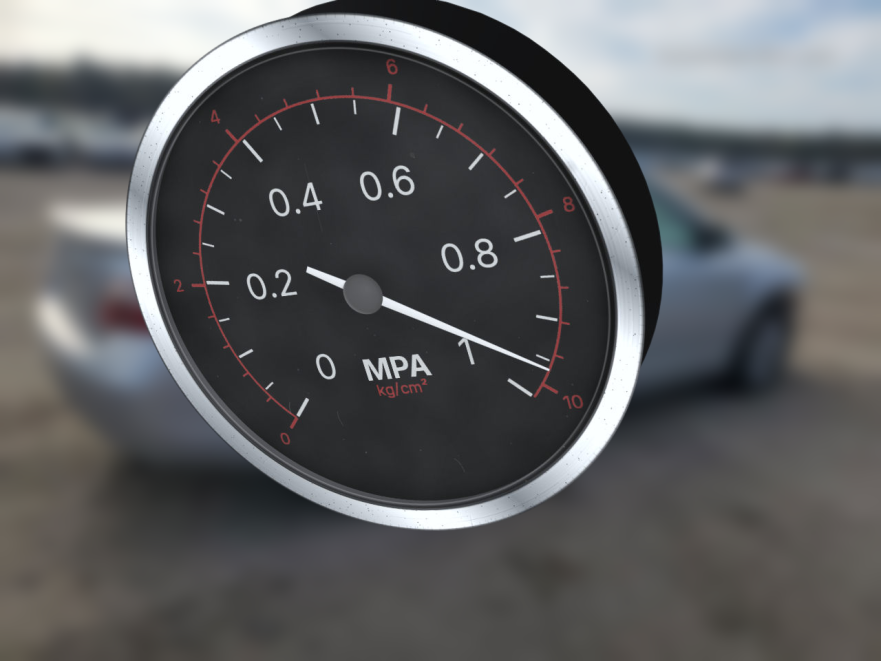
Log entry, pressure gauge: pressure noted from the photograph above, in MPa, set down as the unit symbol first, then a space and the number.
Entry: MPa 0.95
